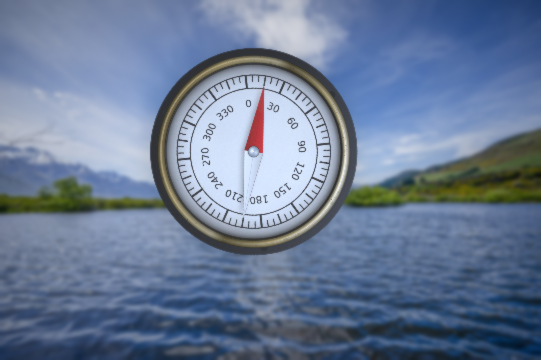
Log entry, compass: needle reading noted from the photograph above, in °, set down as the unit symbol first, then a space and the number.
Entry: ° 15
